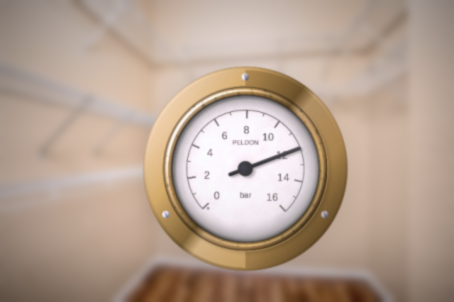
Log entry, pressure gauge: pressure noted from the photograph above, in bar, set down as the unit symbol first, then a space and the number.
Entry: bar 12
